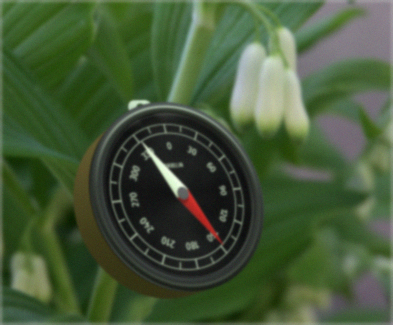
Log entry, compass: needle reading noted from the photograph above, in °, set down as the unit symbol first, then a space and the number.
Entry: ° 150
